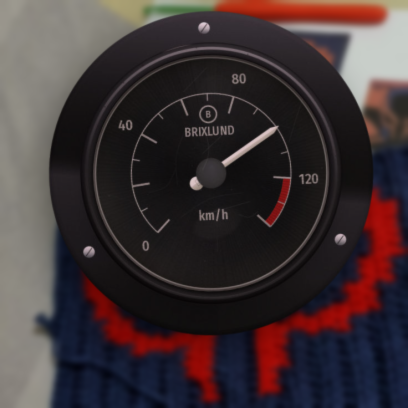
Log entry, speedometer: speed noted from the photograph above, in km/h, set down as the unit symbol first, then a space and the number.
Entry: km/h 100
